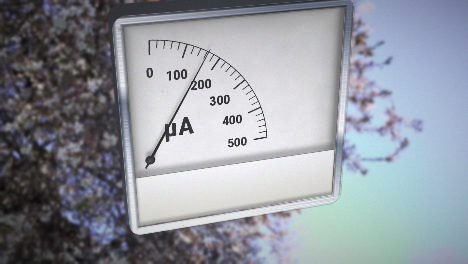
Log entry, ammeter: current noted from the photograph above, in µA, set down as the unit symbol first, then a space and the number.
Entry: µA 160
